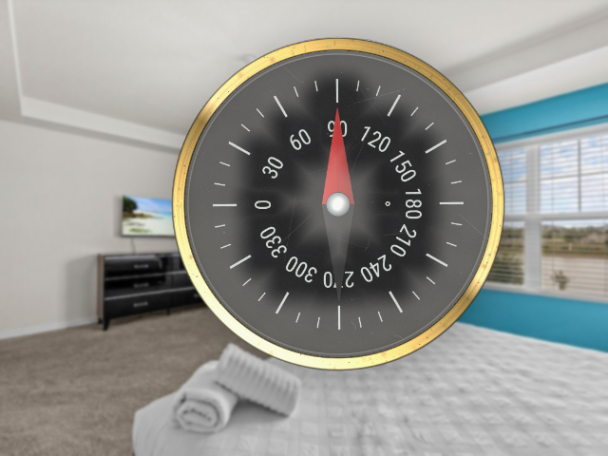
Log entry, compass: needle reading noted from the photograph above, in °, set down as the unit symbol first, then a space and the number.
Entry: ° 90
